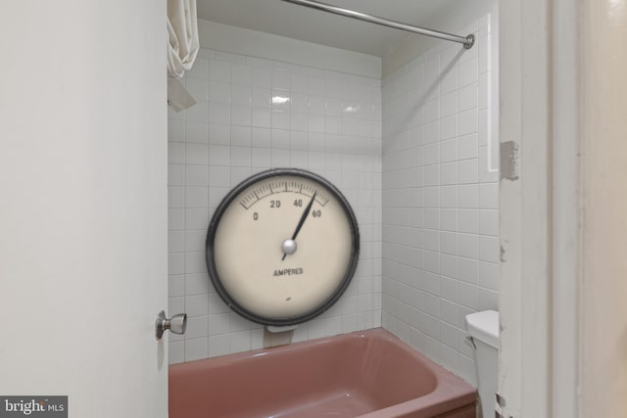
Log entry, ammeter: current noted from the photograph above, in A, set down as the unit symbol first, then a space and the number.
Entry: A 50
